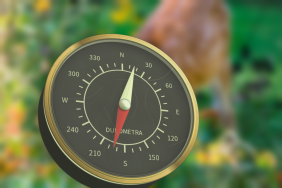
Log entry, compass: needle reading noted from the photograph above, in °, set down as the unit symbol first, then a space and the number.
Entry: ° 195
